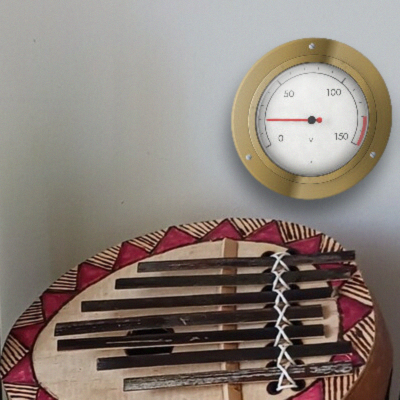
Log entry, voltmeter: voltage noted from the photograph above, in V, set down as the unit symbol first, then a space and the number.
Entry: V 20
